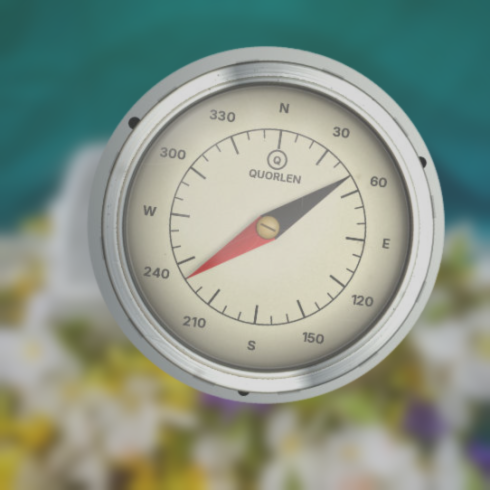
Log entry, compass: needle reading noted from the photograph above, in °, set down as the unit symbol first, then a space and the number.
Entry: ° 230
